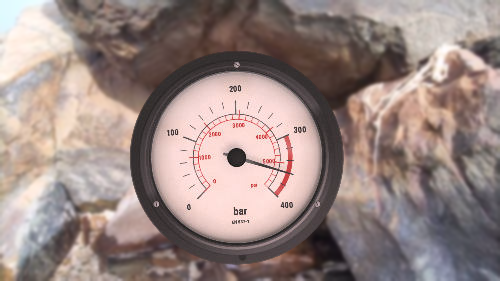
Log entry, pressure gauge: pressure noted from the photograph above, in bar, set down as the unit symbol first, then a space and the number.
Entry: bar 360
